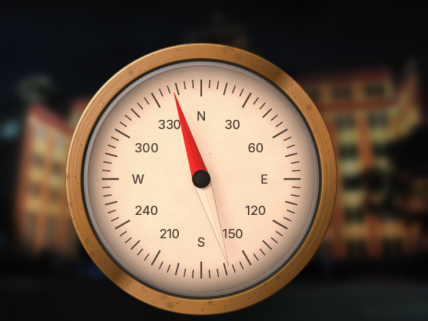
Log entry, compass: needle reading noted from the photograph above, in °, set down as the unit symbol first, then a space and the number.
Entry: ° 342.5
